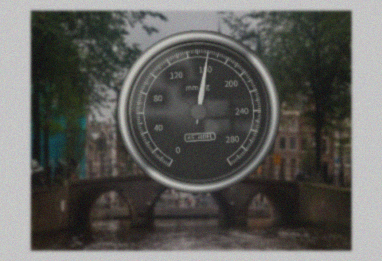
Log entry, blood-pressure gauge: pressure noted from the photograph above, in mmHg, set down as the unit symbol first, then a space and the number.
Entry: mmHg 160
